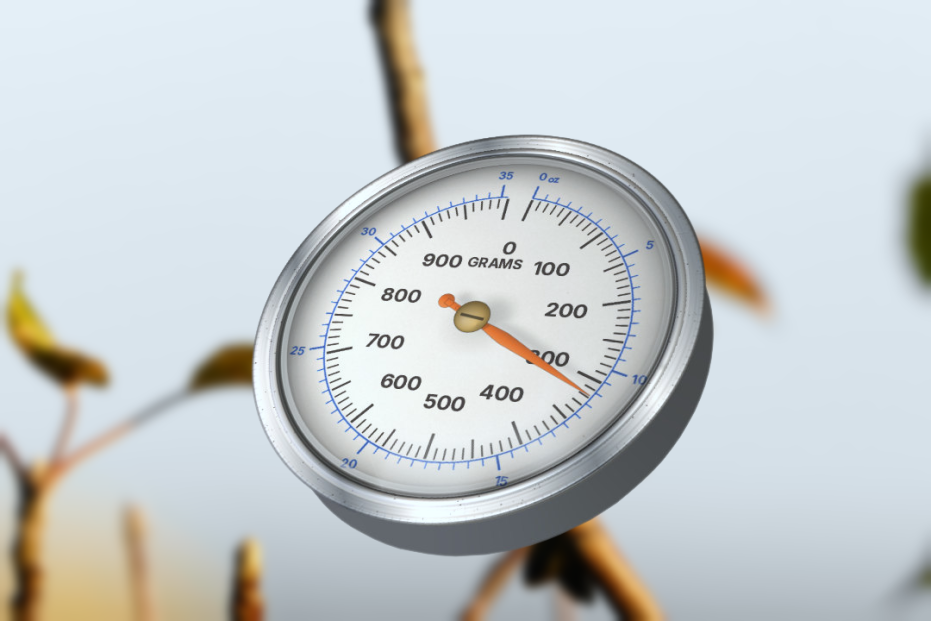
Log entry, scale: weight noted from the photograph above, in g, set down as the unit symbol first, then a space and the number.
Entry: g 320
